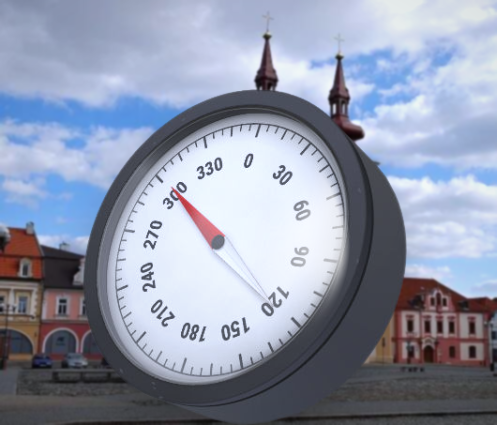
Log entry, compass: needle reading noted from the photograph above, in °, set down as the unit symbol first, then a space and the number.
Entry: ° 302.5
